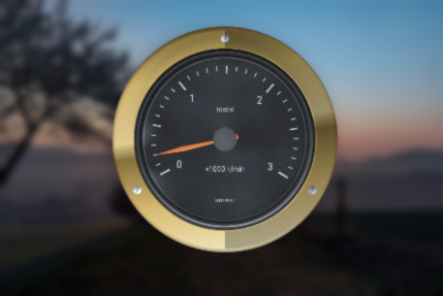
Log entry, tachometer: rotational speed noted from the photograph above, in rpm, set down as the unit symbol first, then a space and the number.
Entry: rpm 200
